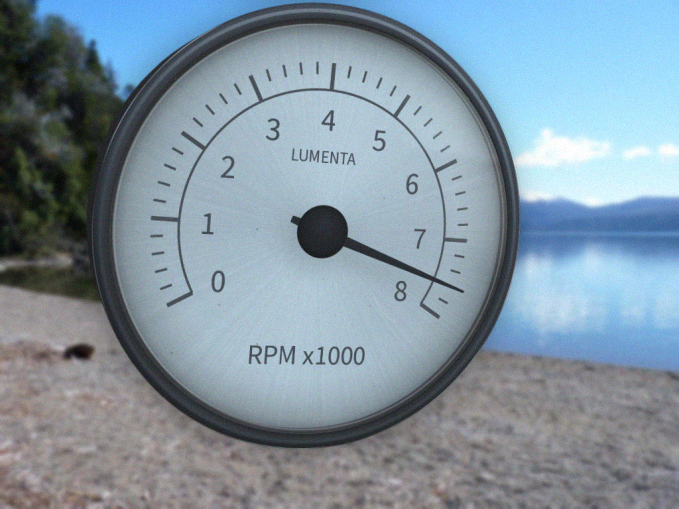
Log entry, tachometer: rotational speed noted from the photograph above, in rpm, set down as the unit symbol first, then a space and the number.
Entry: rpm 7600
